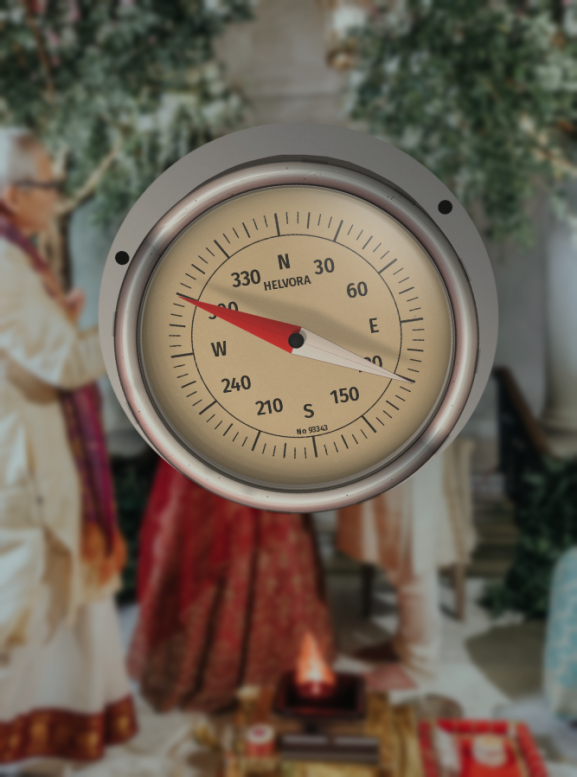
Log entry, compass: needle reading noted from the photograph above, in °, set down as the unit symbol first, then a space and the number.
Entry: ° 300
